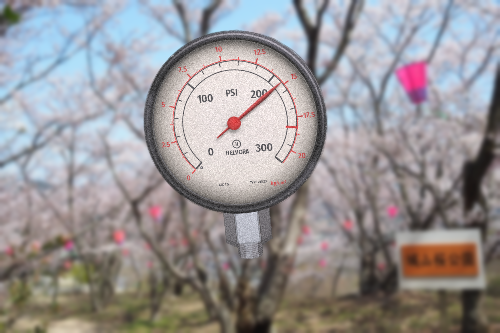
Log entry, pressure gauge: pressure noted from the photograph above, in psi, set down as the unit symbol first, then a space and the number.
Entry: psi 210
